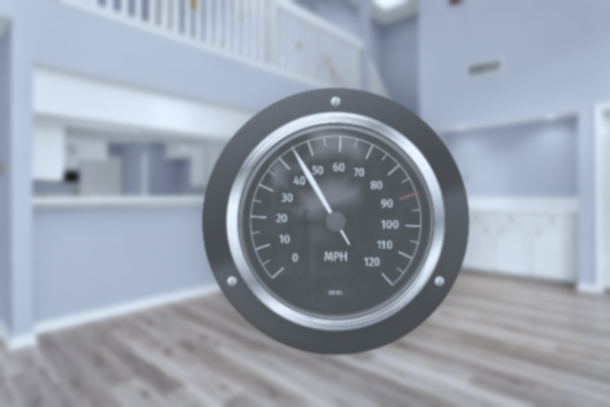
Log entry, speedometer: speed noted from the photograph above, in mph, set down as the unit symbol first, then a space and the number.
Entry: mph 45
